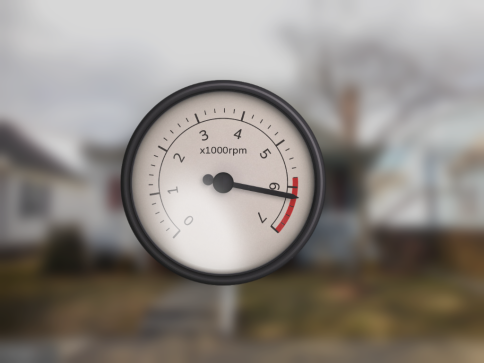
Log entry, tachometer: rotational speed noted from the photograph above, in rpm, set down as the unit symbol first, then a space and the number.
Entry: rpm 6200
